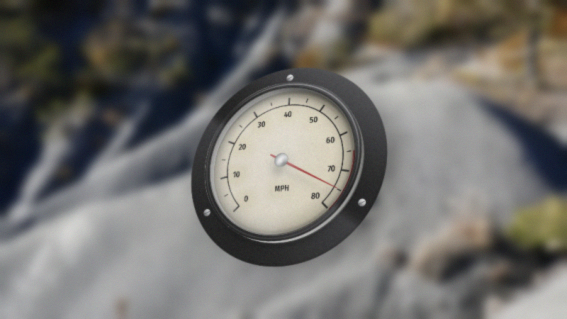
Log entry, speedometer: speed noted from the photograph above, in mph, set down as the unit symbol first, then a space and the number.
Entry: mph 75
